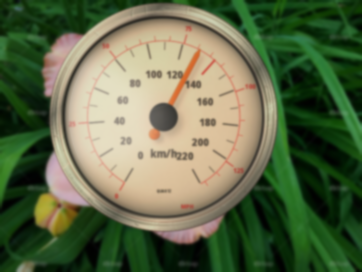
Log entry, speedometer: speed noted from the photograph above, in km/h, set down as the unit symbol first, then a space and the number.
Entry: km/h 130
